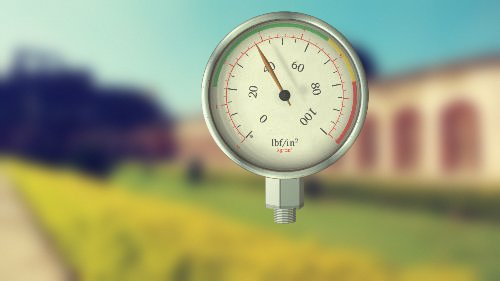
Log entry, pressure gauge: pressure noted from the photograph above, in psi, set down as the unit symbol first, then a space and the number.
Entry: psi 40
